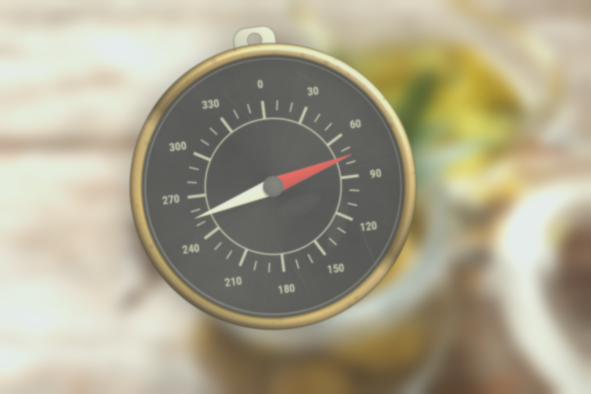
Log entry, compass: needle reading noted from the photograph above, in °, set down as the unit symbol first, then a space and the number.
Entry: ° 75
